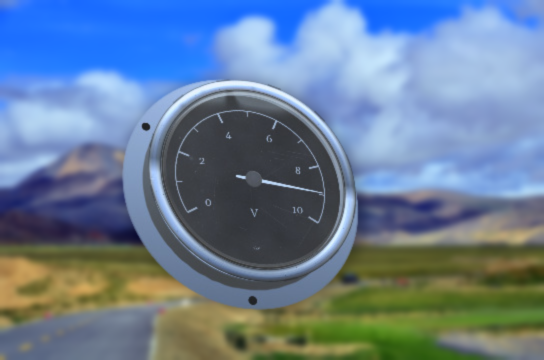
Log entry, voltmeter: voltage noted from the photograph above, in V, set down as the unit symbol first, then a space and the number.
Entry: V 9
